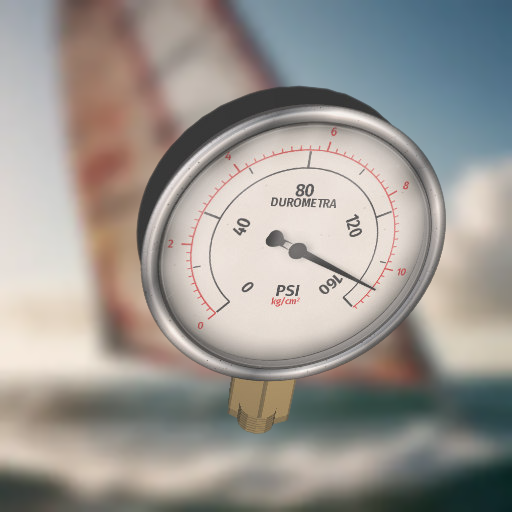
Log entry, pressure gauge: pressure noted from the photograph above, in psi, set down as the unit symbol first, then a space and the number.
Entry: psi 150
